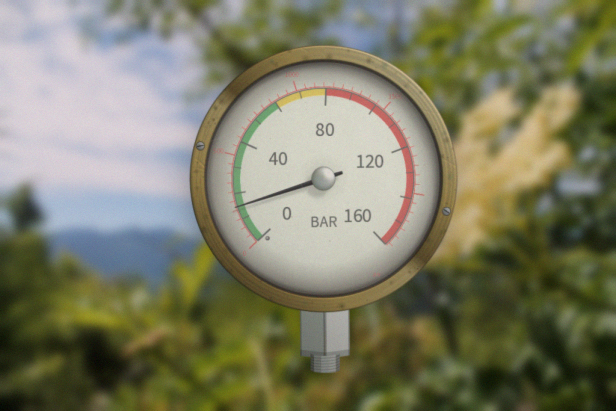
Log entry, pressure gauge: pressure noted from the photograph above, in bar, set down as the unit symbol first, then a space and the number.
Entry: bar 15
